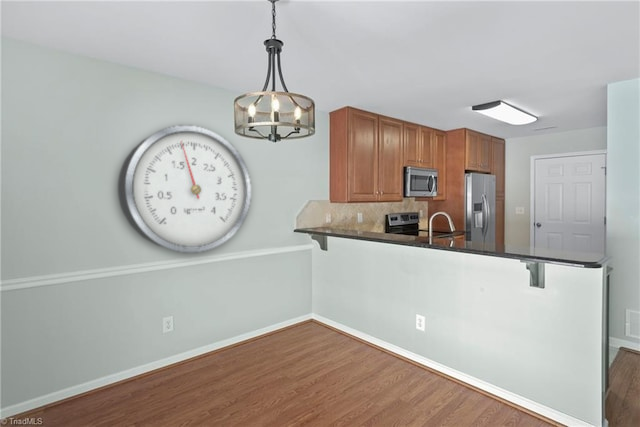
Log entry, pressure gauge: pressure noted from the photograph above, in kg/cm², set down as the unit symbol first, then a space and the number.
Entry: kg/cm² 1.75
